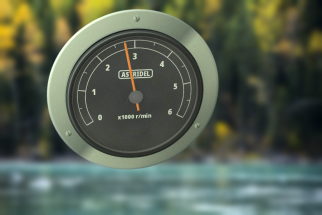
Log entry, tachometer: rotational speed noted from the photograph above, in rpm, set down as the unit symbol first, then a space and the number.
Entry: rpm 2750
